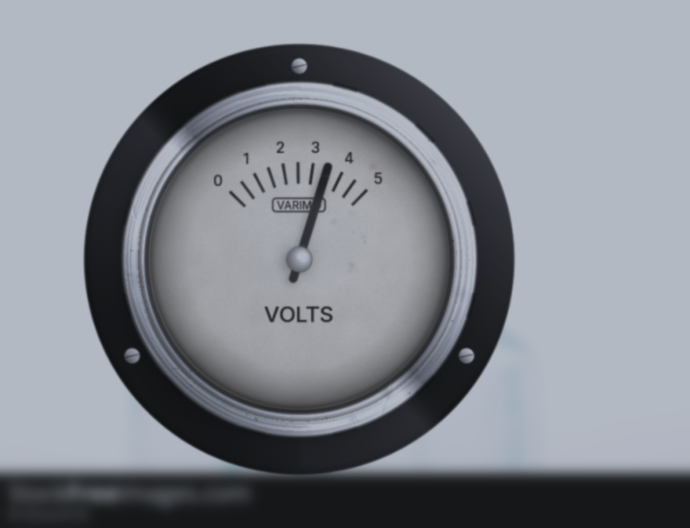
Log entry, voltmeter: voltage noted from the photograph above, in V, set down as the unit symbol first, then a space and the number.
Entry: V 3.5
